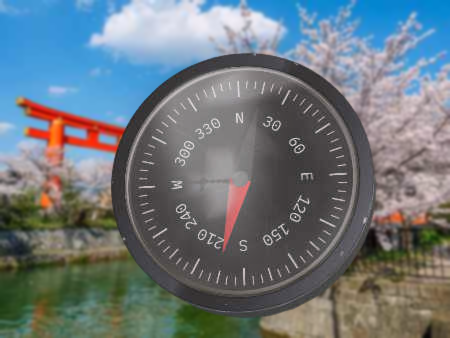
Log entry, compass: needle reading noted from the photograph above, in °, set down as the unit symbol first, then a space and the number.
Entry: ° 195
